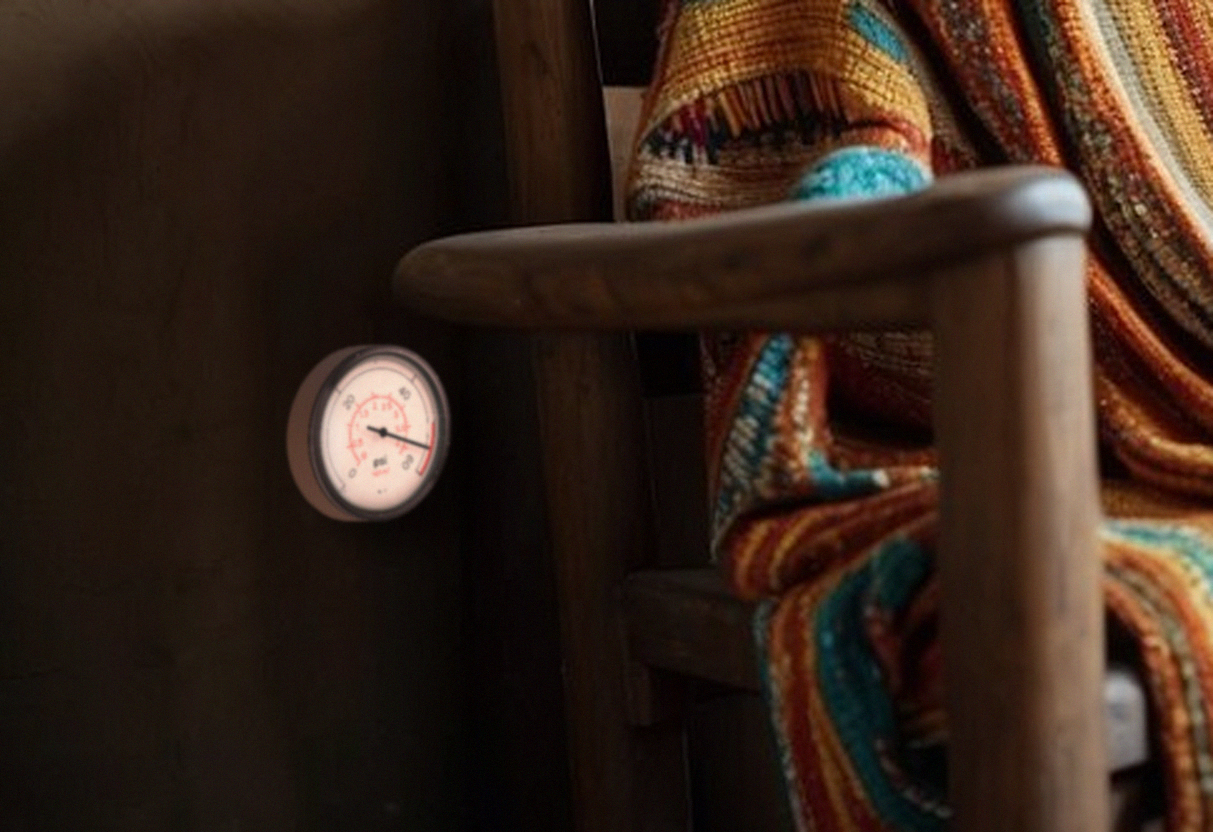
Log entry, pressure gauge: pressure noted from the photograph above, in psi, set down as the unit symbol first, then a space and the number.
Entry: psi 55
